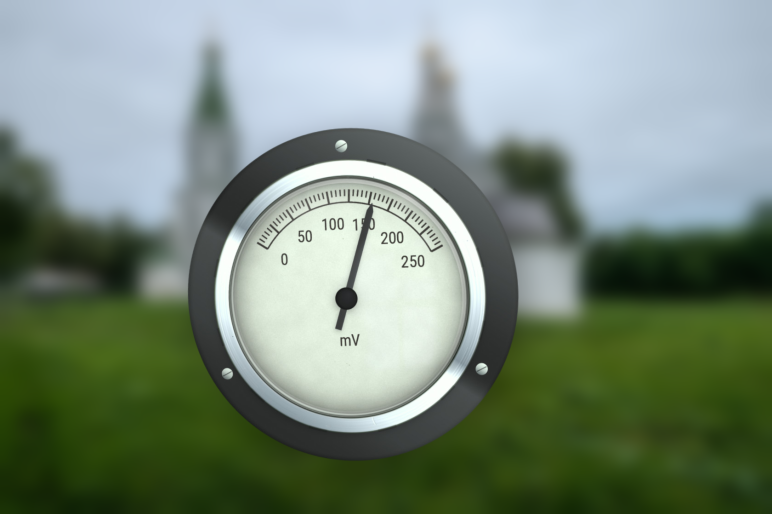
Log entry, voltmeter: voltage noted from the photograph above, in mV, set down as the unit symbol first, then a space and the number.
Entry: mV 155
